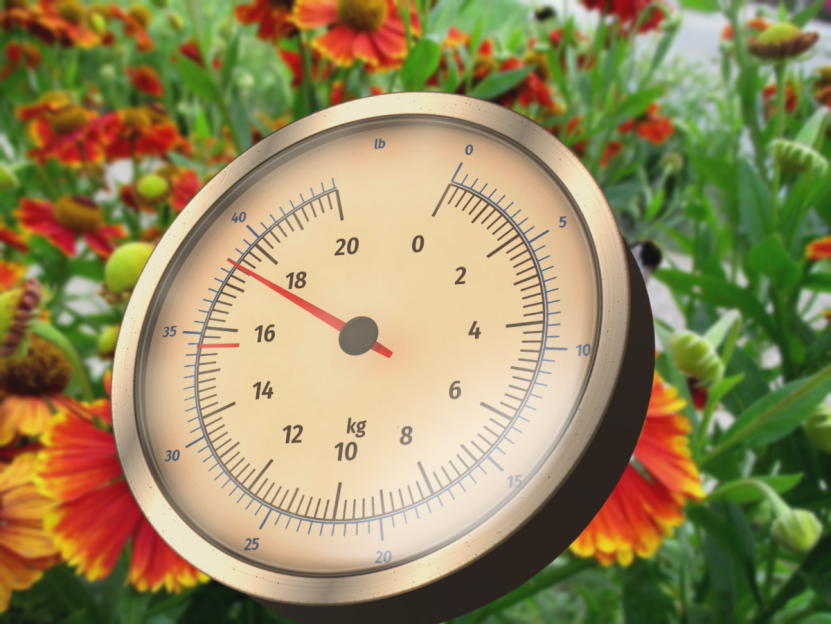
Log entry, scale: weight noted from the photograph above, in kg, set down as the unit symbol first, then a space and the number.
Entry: kg 17.4
